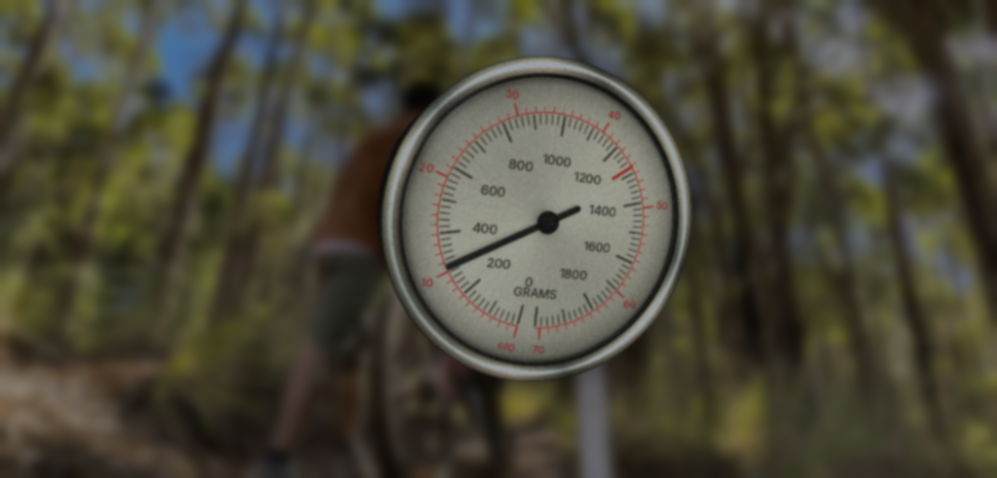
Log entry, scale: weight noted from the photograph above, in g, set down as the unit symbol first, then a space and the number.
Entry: g 300
